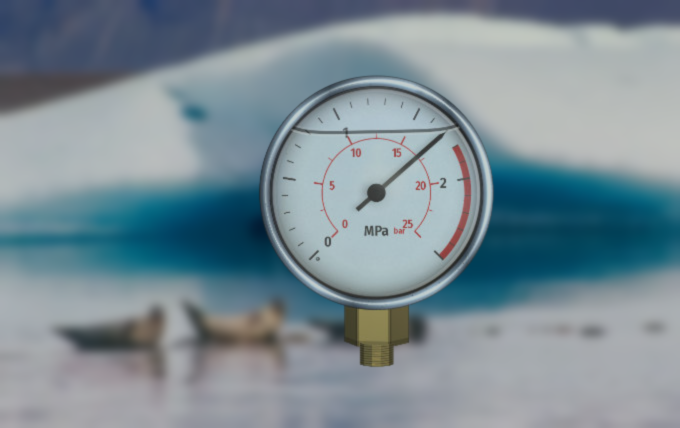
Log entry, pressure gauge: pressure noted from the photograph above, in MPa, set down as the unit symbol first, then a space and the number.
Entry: MPa 1.7
